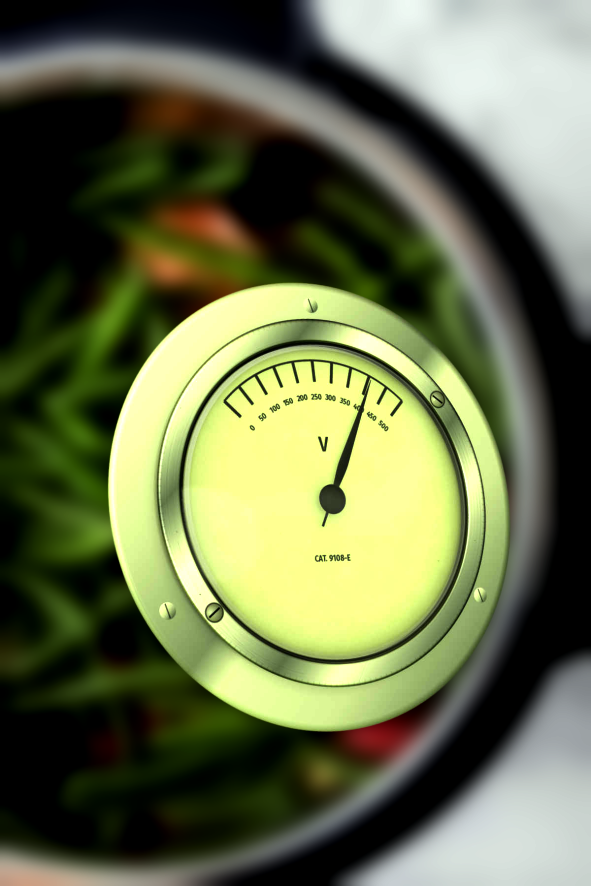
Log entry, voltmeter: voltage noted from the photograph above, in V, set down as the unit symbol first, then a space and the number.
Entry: V 400
